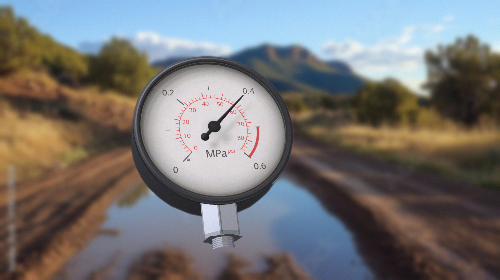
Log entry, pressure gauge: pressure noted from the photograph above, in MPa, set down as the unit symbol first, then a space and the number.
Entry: MPa 0.4
